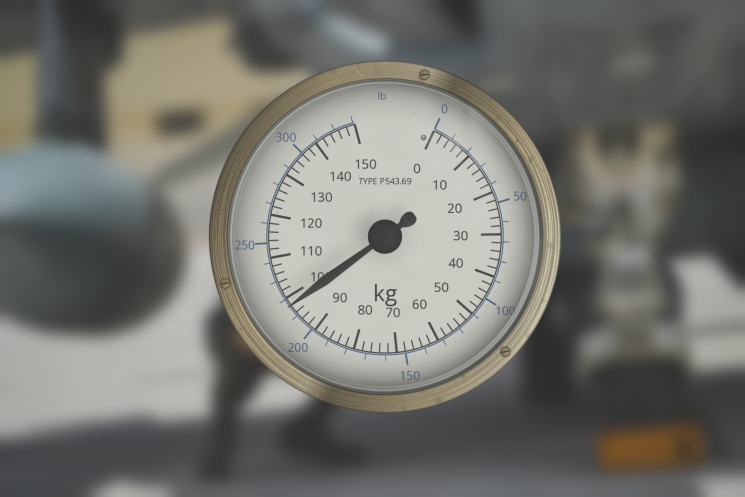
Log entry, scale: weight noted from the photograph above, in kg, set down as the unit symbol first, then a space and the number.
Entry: kg 98
